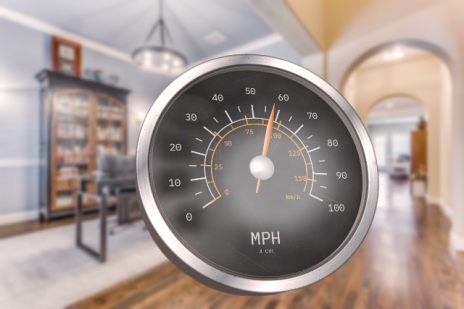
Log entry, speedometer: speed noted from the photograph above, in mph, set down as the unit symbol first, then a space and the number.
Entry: mph 57.5
